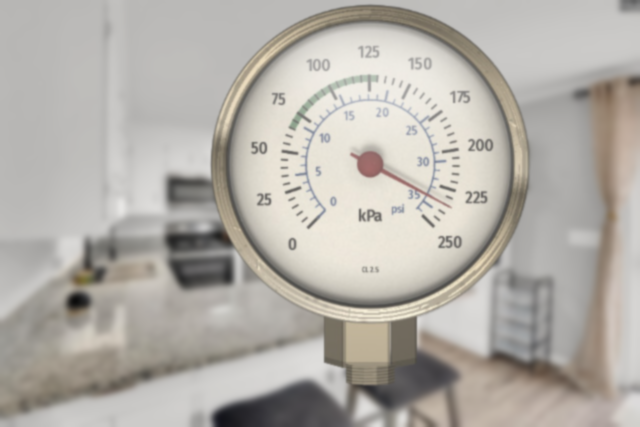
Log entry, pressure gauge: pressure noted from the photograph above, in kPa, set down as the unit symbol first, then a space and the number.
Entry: kPa 235
